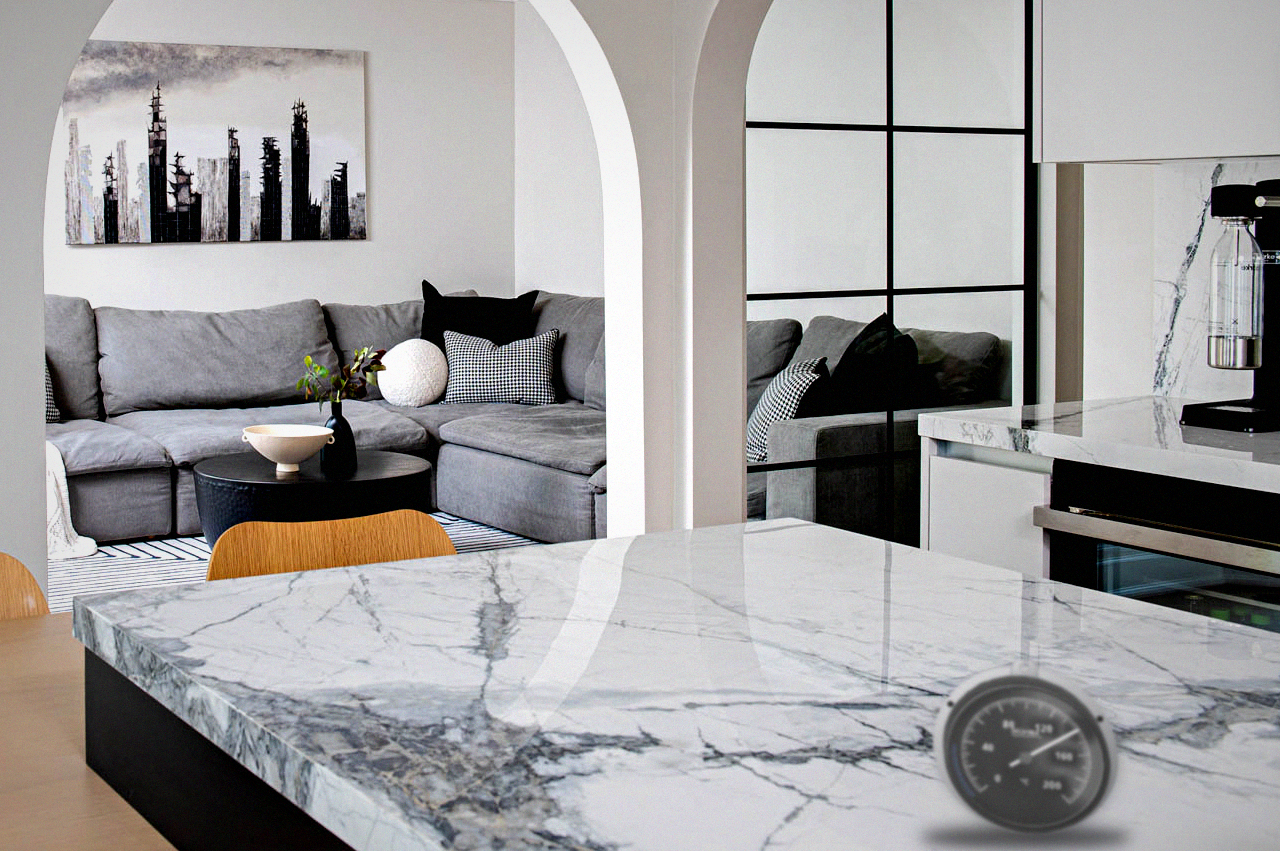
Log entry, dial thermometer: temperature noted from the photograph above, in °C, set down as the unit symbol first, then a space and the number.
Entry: °C 140
